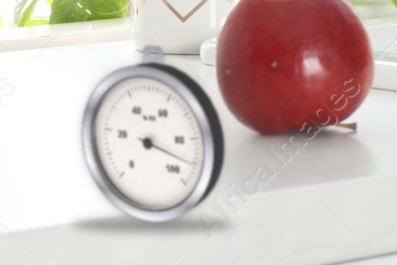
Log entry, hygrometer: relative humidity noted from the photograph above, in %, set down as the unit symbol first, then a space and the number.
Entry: % 90
